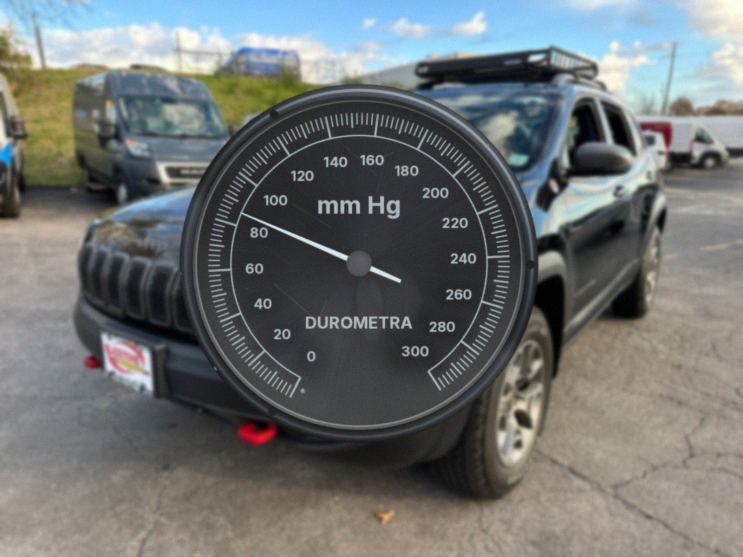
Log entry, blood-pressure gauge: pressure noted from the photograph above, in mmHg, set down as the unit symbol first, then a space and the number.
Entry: mmHg 86
